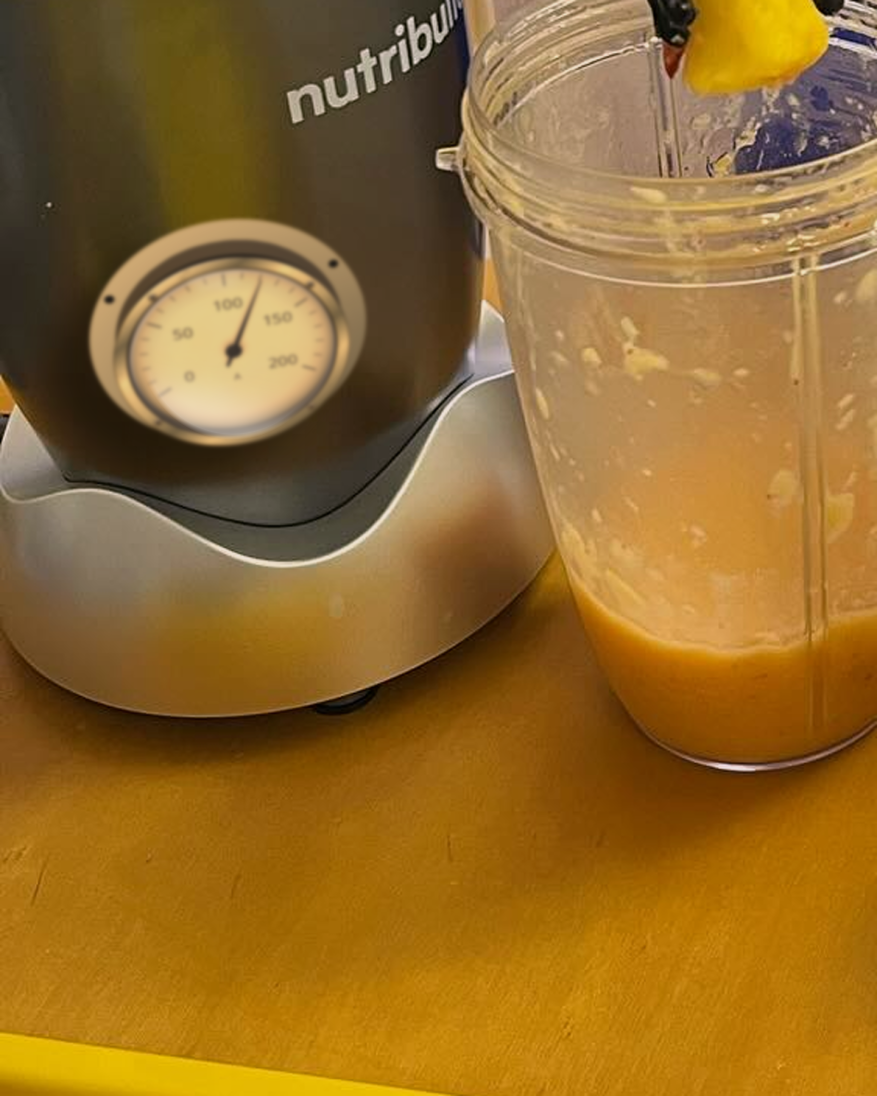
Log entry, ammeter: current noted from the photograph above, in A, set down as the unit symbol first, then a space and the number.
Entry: A 120
